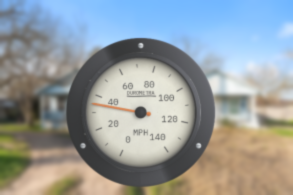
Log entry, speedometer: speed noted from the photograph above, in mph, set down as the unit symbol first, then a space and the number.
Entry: mph 35
